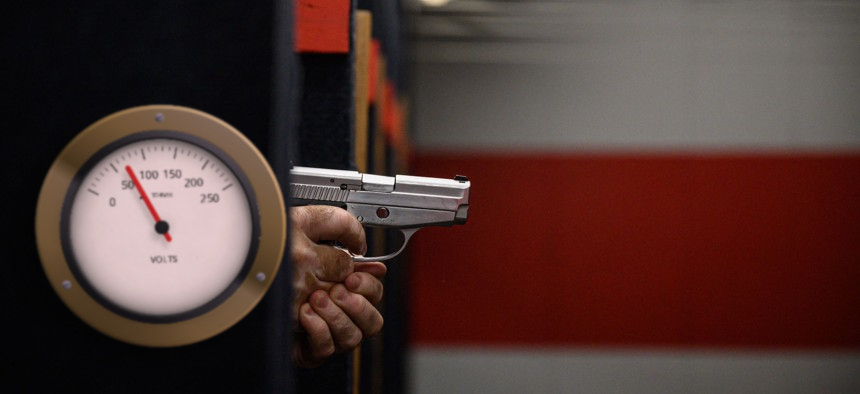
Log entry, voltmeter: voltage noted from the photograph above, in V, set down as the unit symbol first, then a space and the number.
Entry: V 70
